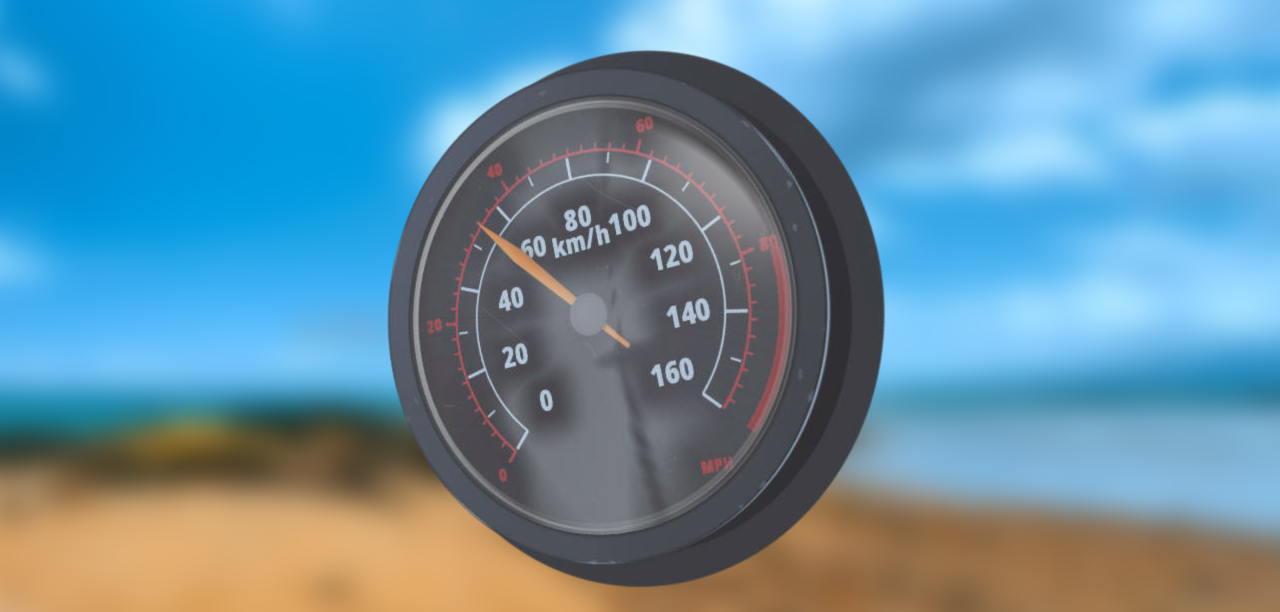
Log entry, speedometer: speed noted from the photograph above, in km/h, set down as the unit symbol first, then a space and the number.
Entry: km/h 55
